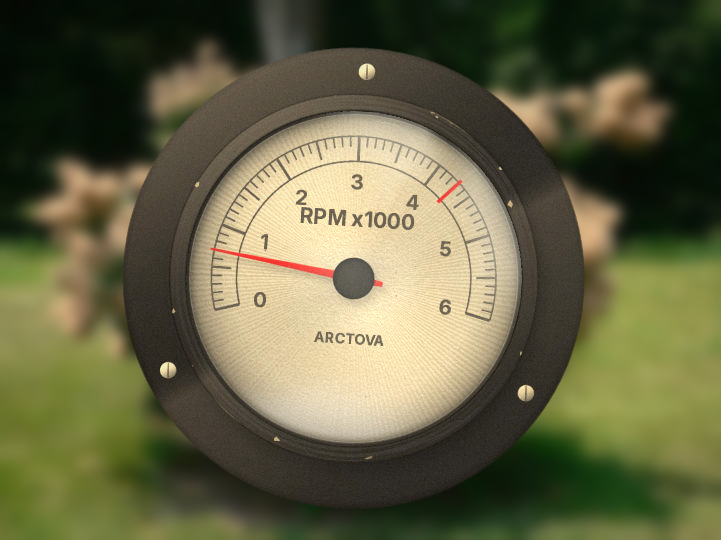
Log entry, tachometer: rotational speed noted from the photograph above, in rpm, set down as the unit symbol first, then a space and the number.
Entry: rpm 700
